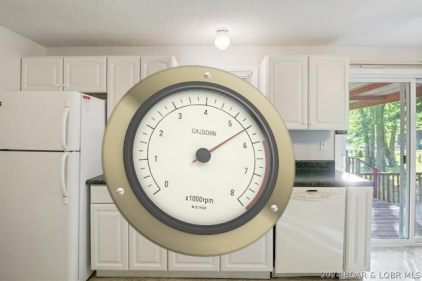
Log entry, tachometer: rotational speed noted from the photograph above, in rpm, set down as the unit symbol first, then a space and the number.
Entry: rpm 5500
